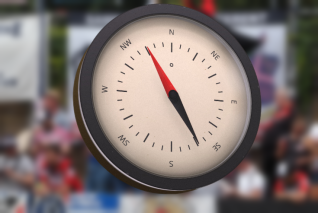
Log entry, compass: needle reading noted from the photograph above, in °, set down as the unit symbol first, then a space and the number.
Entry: ° 330
